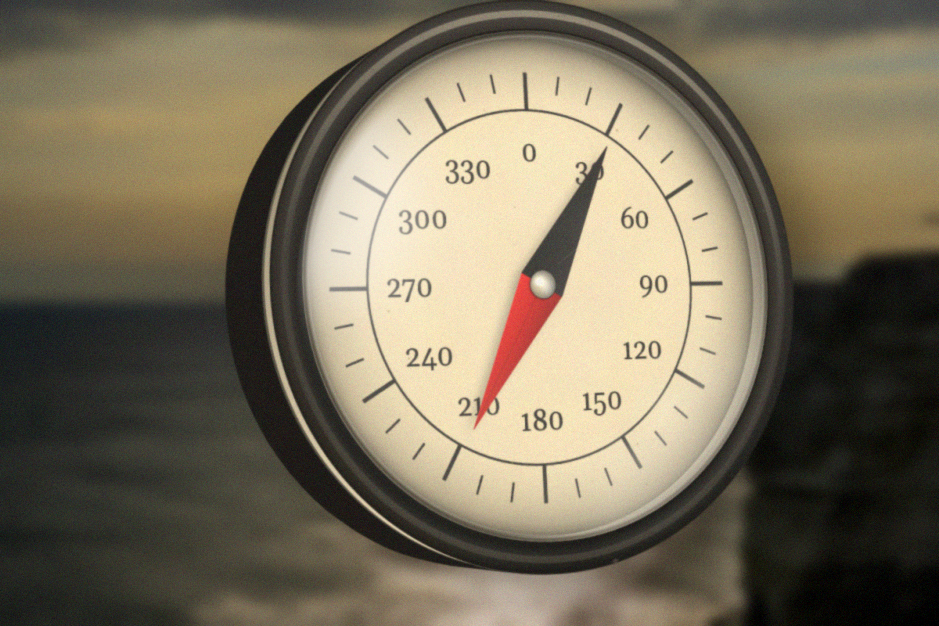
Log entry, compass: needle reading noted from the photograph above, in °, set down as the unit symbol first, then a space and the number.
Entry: ° 210
